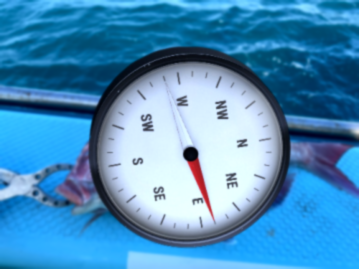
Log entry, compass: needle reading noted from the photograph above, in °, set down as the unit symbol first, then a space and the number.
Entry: ° 80
